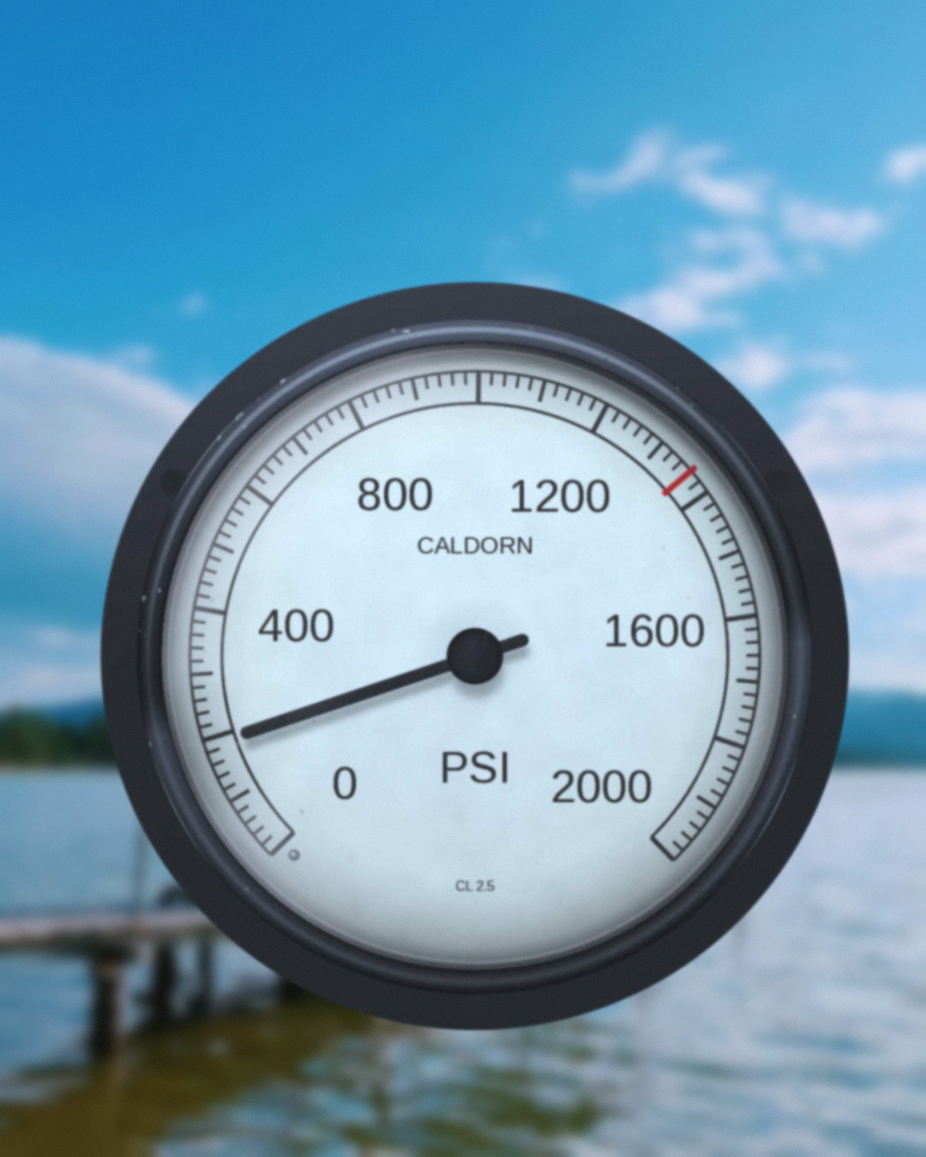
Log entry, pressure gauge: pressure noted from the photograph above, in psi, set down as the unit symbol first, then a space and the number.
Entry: psi 190
